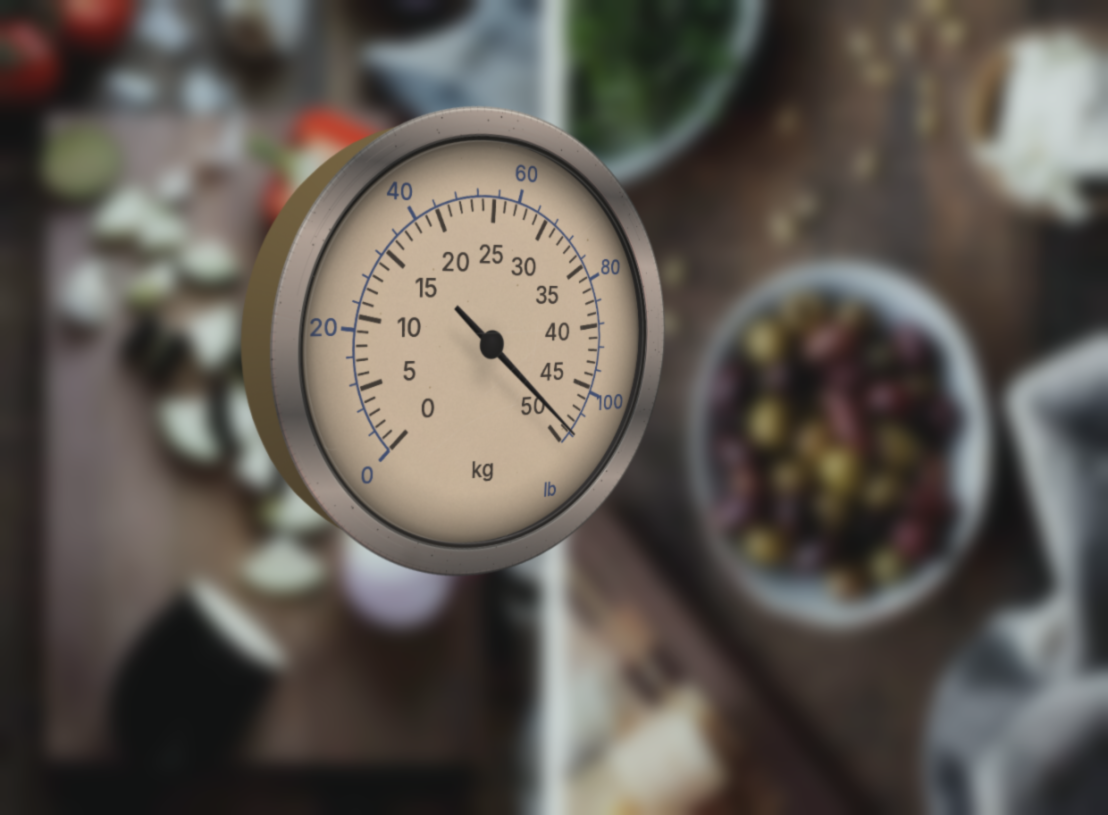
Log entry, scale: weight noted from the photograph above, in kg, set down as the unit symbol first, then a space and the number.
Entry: kg 49
